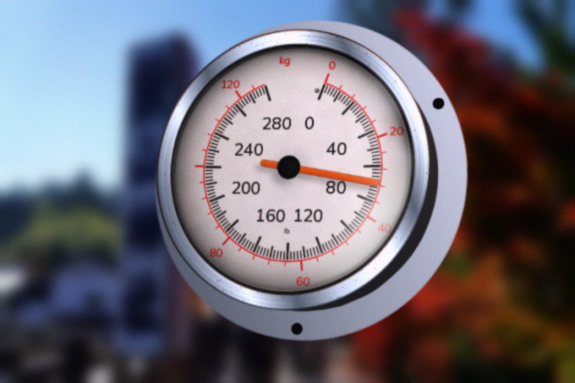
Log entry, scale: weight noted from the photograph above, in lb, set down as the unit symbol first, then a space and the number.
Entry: lb 70
